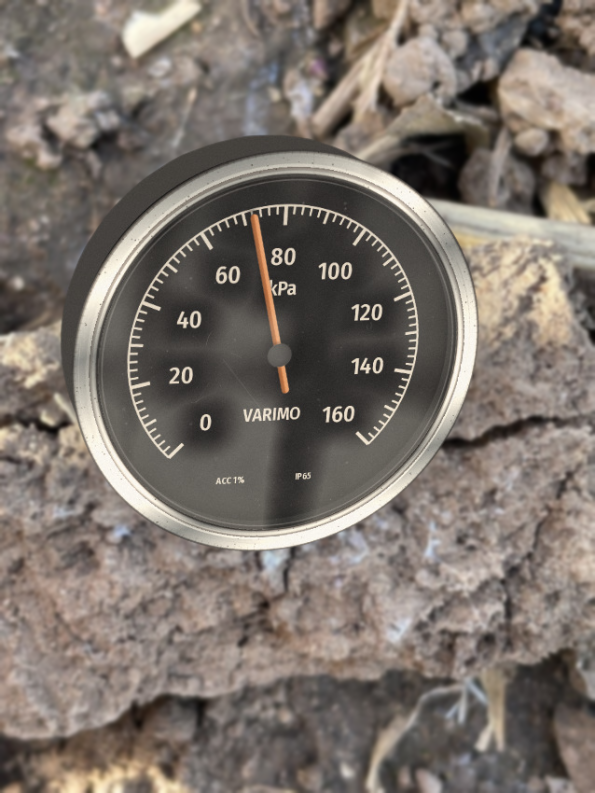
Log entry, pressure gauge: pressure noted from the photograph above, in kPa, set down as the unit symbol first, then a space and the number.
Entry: kPa 72
